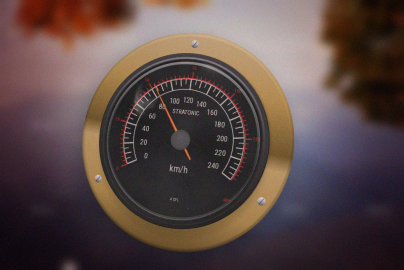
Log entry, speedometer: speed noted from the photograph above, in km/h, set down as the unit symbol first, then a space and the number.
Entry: km/h 85
